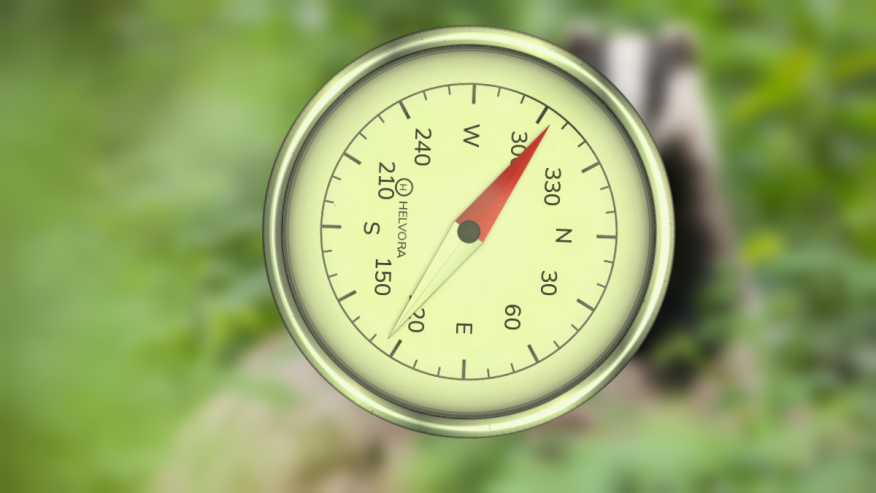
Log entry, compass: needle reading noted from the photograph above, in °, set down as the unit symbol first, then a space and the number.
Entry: ° 305
